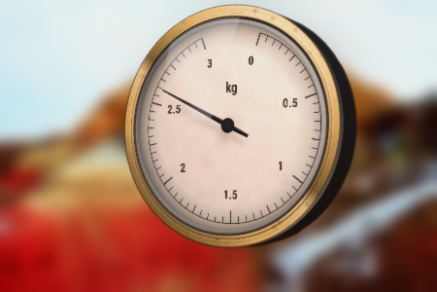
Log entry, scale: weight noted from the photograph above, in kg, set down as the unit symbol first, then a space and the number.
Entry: kg 2.6
